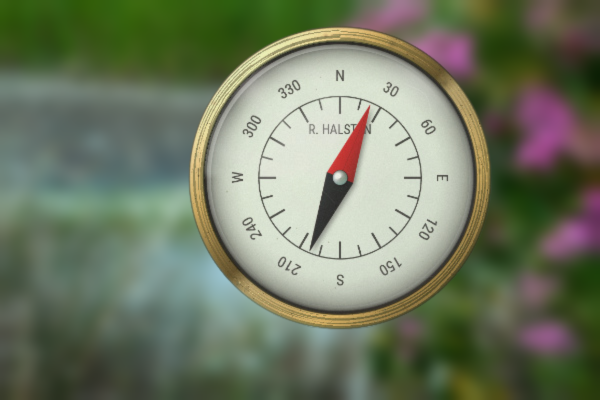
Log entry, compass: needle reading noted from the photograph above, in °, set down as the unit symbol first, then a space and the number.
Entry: ° 22.5
